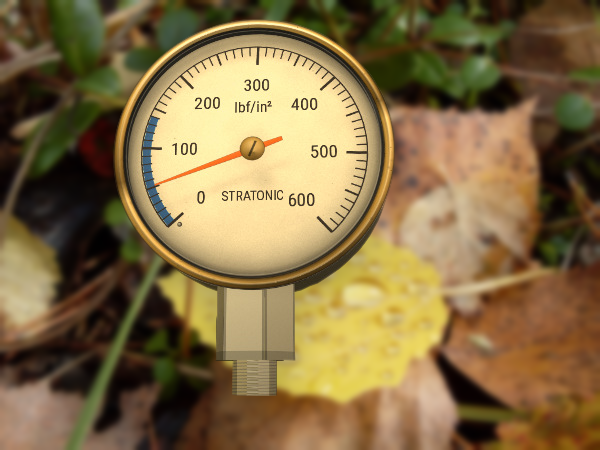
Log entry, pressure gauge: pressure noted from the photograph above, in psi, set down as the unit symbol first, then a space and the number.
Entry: psi 50
